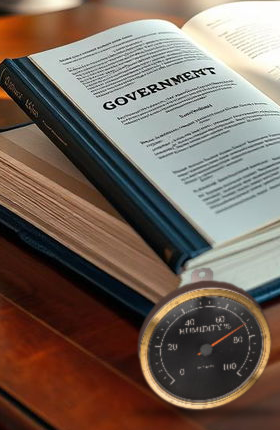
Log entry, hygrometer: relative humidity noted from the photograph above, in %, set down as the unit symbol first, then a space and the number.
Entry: % 72
